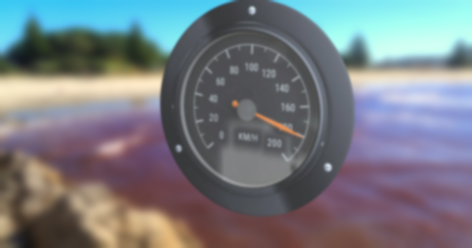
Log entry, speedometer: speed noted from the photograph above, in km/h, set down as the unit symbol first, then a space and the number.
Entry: km/h 180
